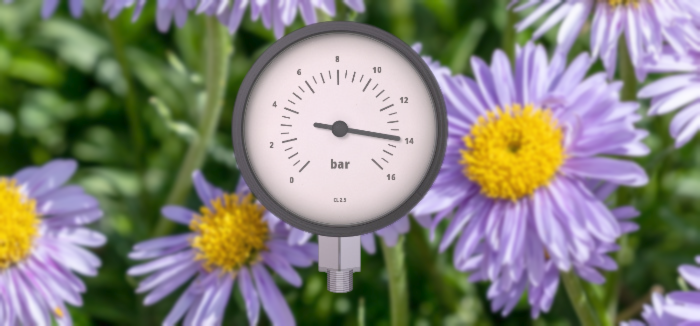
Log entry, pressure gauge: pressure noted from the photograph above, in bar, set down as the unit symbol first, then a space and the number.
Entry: bar 14
